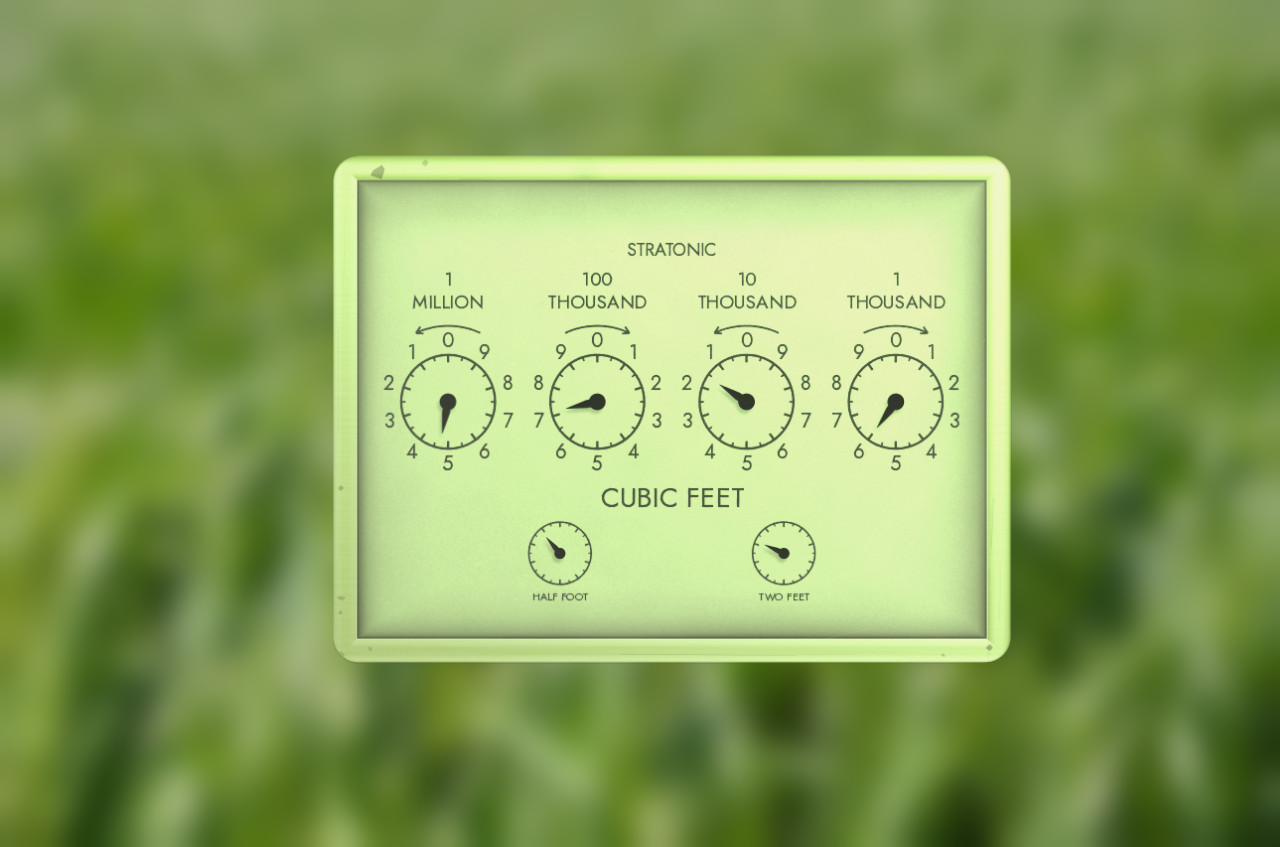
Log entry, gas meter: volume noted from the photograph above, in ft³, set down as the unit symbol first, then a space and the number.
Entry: ft³ 471600
